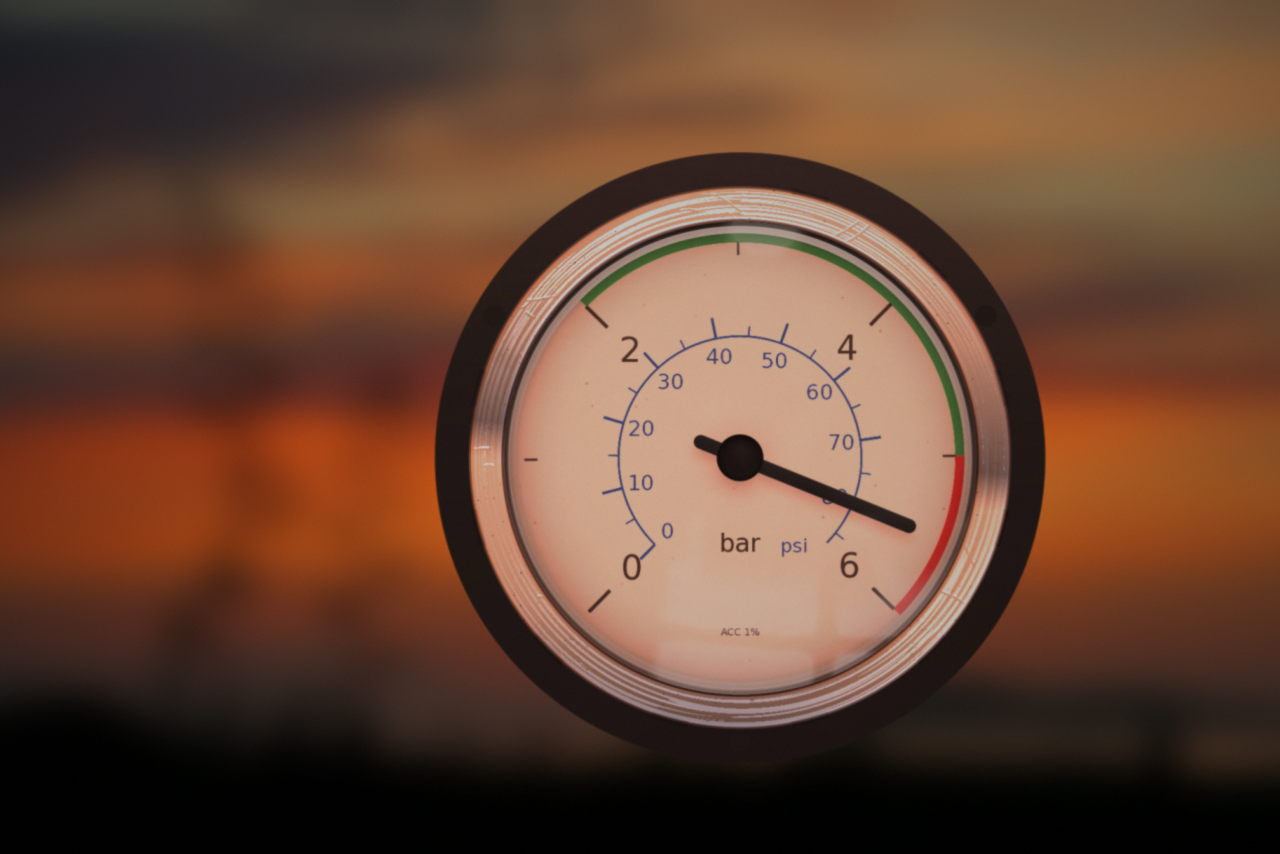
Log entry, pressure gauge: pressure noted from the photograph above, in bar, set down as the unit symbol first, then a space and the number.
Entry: bar 5.5
